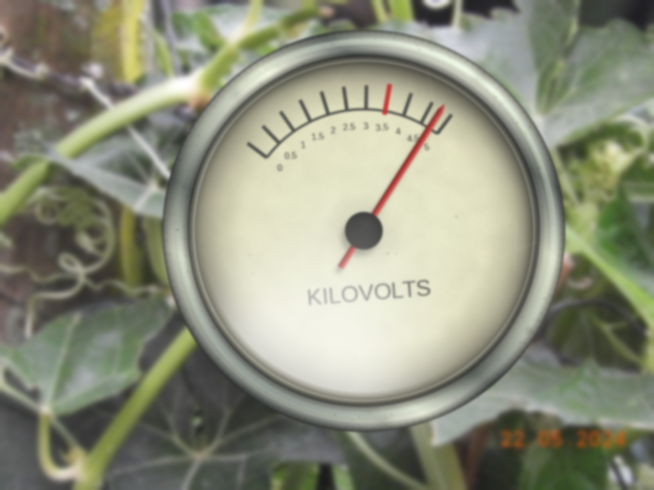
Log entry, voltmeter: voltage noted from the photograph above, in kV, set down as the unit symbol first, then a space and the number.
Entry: kV 4.75
